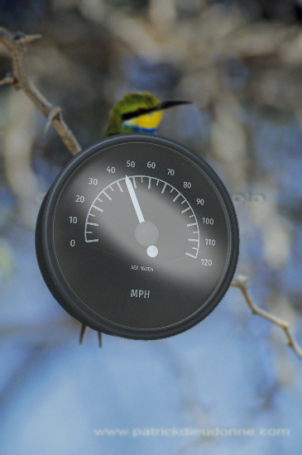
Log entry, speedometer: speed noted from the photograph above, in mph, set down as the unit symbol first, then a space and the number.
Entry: mph 45
